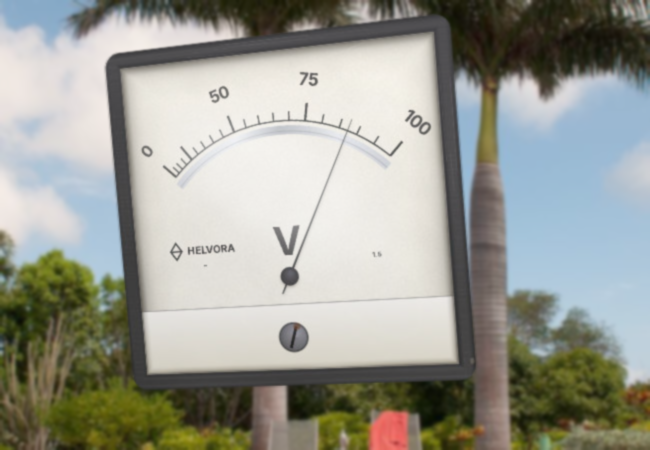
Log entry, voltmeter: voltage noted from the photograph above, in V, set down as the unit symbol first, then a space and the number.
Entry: V 87.5
